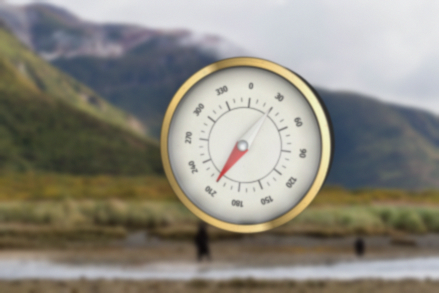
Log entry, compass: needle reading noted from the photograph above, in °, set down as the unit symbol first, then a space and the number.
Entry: ° 210
